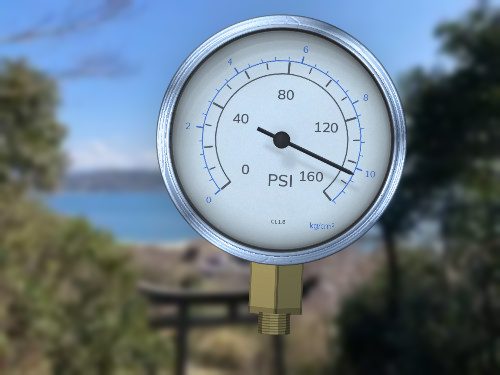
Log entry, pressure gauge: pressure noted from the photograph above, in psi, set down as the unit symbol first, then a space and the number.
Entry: psi 145
